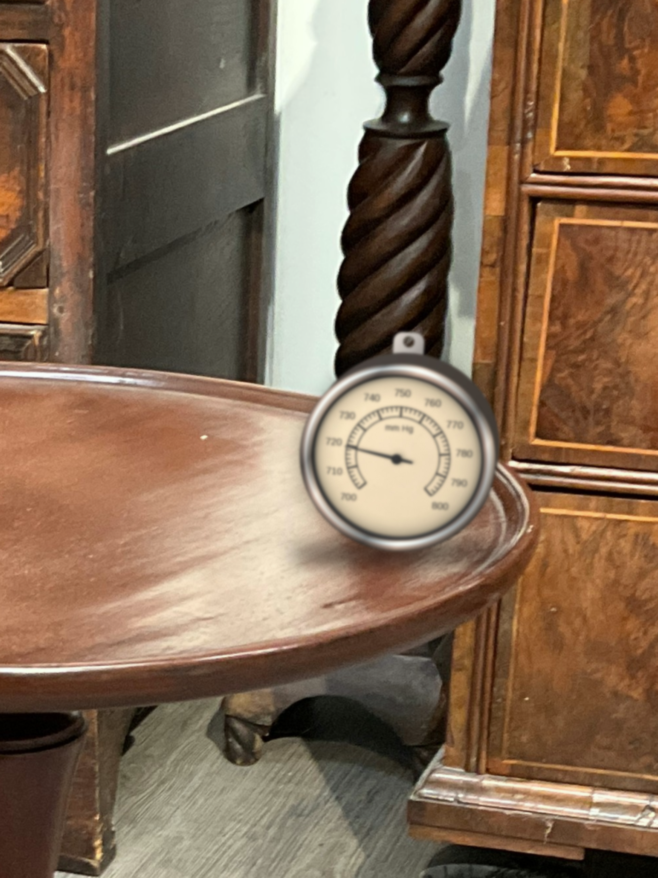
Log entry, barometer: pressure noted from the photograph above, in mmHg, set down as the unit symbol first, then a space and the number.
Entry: mmHg 720
